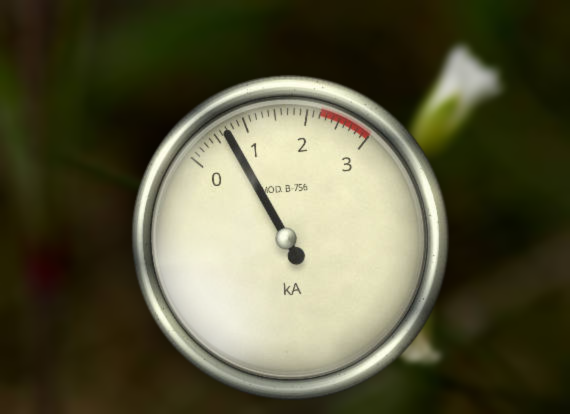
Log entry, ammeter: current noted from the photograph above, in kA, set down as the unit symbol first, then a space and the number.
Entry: kA 0.7
